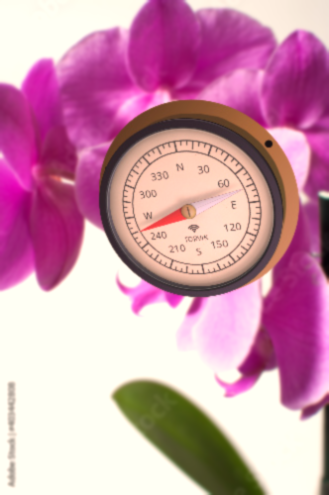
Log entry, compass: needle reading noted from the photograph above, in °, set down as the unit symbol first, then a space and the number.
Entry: ° 255
